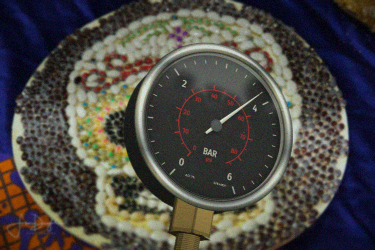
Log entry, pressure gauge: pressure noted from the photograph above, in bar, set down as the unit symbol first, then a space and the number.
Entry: bar 3.8
